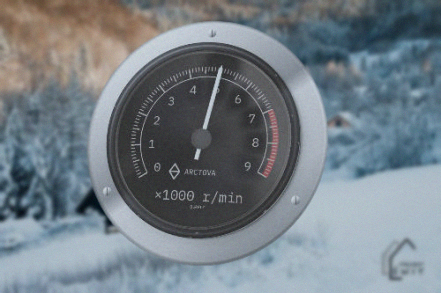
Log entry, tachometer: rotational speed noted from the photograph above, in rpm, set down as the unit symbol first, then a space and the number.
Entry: rpm 5000
